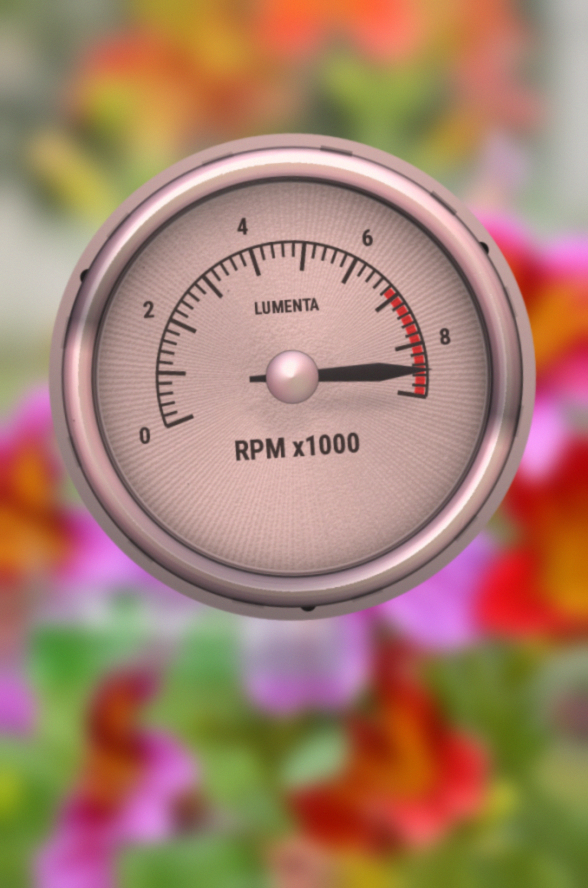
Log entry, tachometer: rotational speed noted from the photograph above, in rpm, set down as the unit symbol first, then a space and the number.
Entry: rpm 8500
